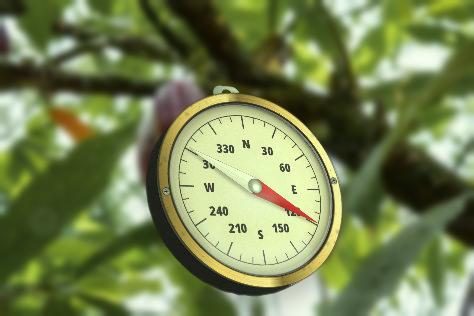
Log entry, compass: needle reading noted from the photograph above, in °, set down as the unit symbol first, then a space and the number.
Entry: ° 120
